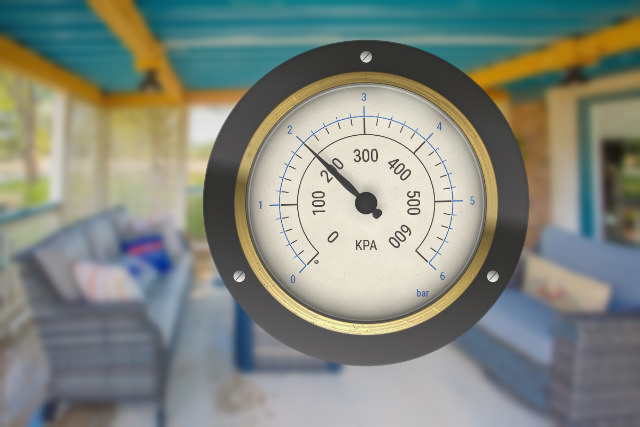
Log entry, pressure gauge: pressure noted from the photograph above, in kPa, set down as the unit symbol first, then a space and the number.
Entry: kPa 200
